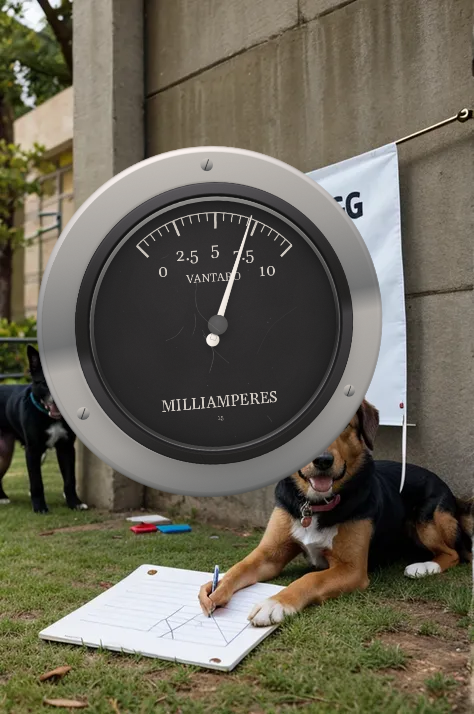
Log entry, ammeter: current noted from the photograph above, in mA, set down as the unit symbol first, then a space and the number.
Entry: mA 7
